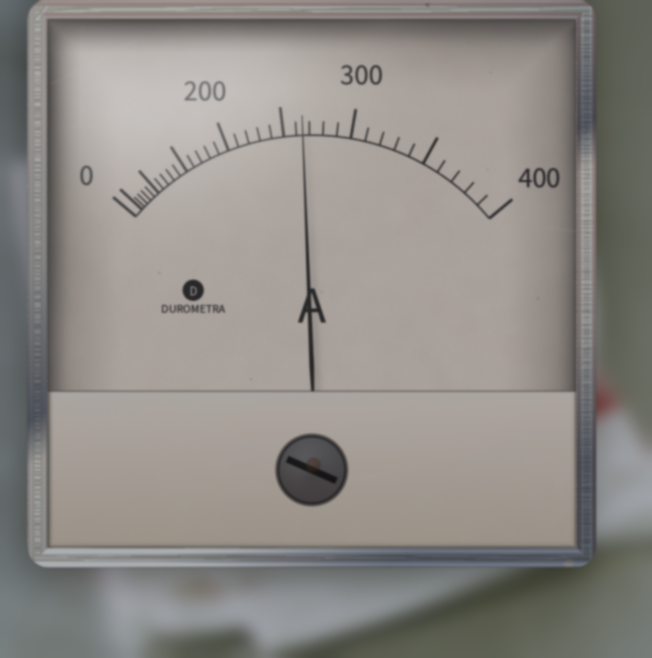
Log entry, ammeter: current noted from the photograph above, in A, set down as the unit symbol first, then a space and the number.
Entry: A 265
